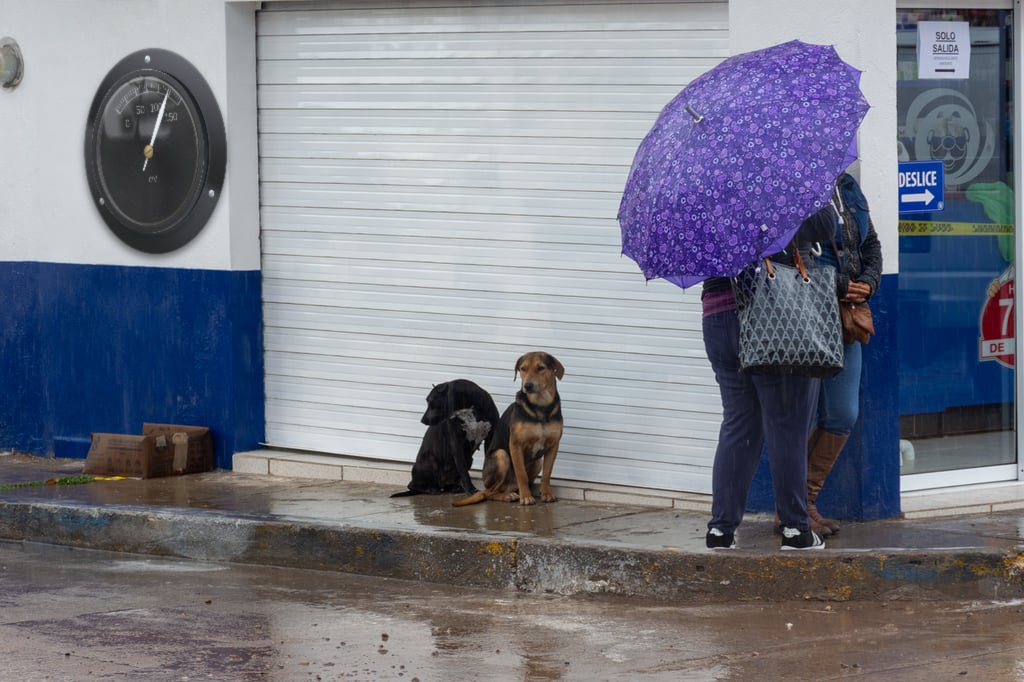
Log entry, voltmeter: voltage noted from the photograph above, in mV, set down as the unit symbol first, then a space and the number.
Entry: mV 125
